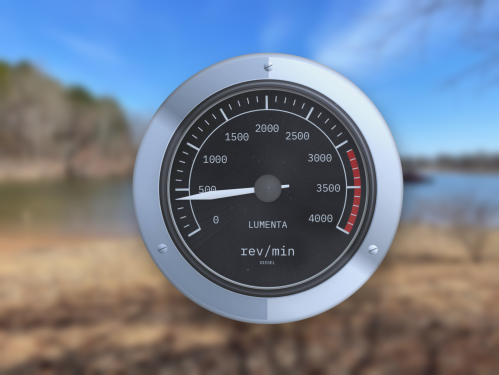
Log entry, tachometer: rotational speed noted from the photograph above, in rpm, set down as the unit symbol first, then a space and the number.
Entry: rpm 400
